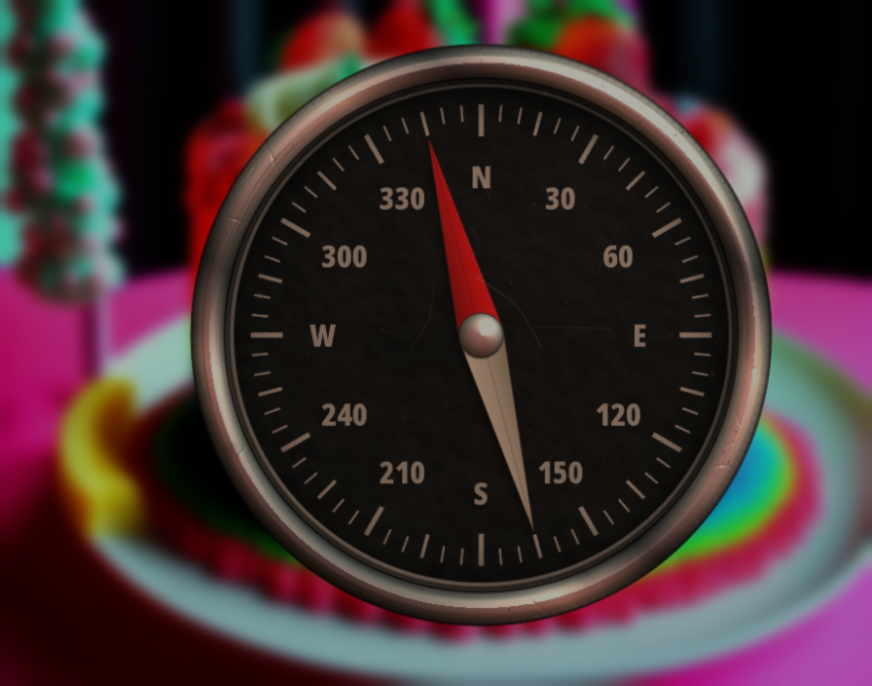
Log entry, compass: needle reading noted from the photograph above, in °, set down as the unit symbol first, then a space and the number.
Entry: ° 345
